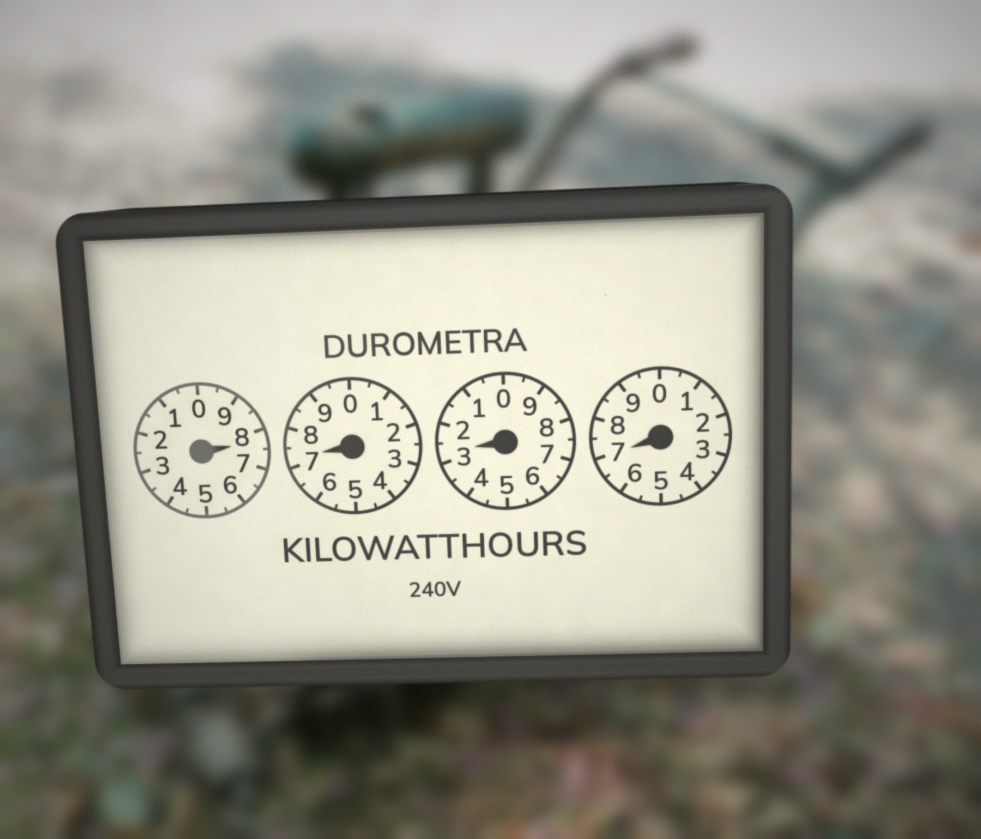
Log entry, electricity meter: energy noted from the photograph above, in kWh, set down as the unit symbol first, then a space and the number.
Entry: kWh 7727
